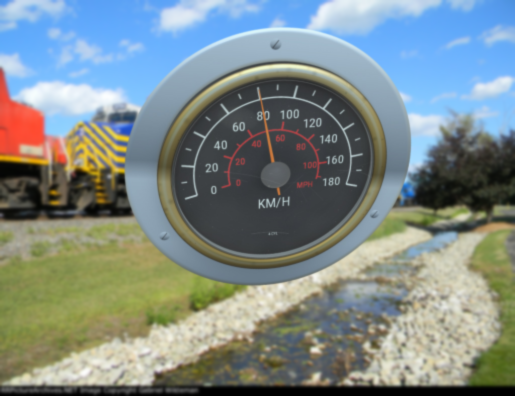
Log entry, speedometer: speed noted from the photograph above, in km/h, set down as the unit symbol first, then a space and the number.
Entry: km/h 80
